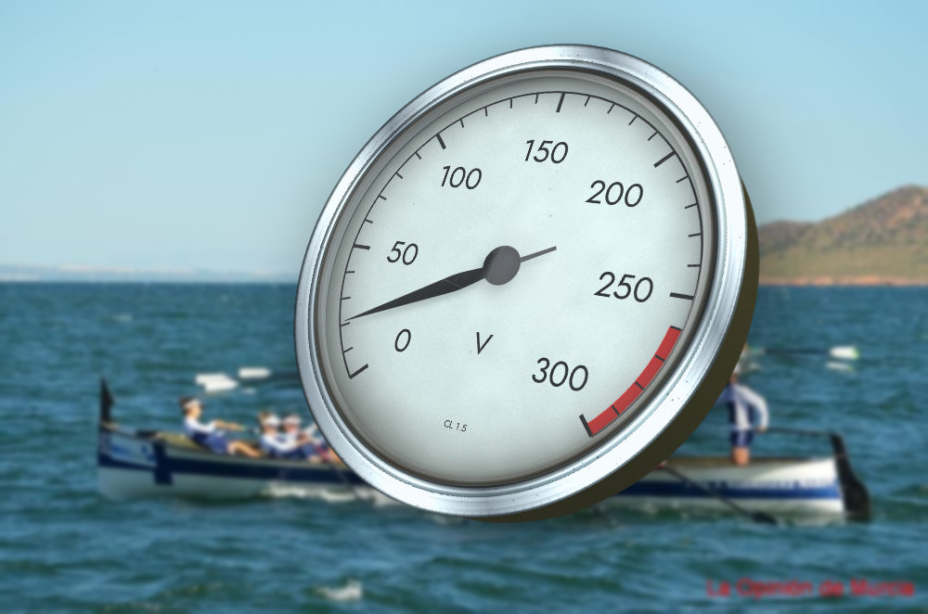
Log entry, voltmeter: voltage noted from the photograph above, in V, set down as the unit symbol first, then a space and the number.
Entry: V 20
